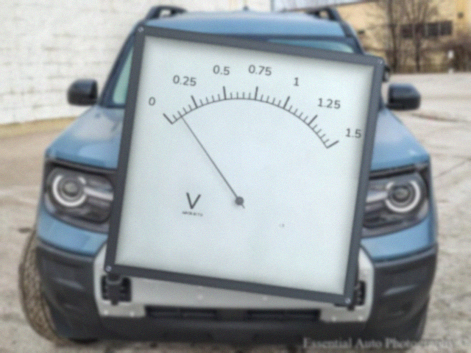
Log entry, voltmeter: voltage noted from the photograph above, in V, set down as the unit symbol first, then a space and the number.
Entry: V 0.1
